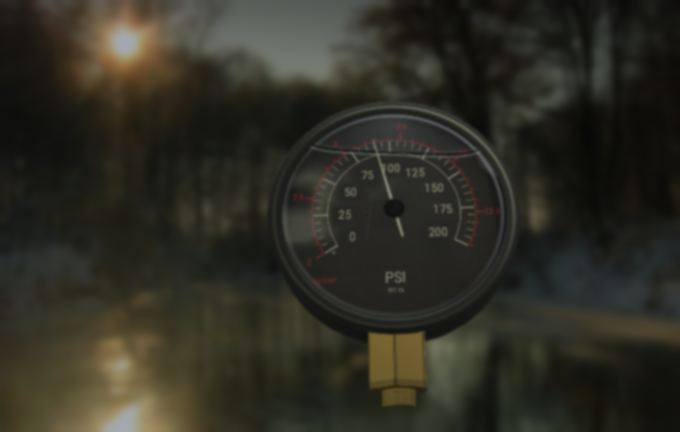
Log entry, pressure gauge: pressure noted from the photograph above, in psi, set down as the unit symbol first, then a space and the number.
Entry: psi 90
